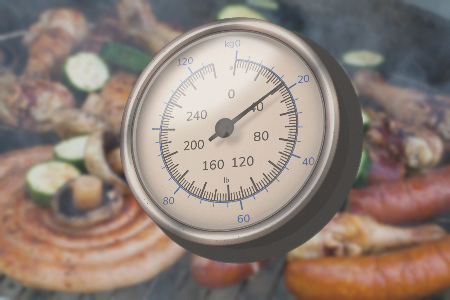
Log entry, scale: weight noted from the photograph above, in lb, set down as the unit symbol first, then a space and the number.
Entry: lb 40
